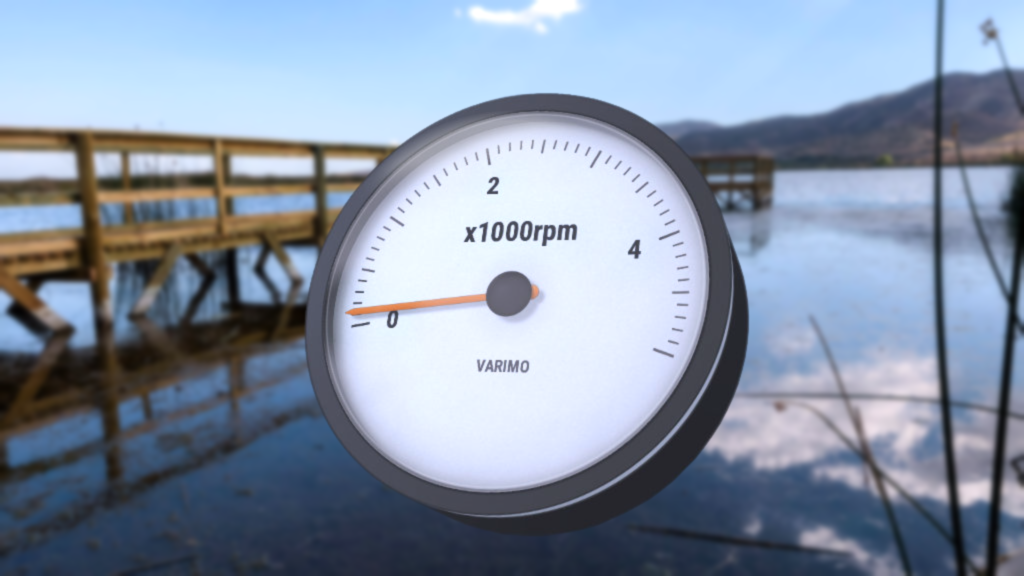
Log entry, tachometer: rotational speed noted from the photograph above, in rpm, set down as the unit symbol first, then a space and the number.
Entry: rpm 100
